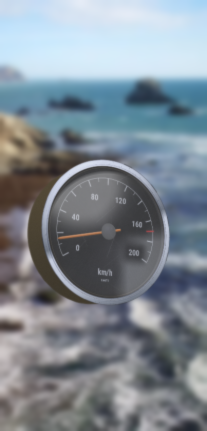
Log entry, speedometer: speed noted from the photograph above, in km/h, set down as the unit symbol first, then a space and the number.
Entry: km/h 15
